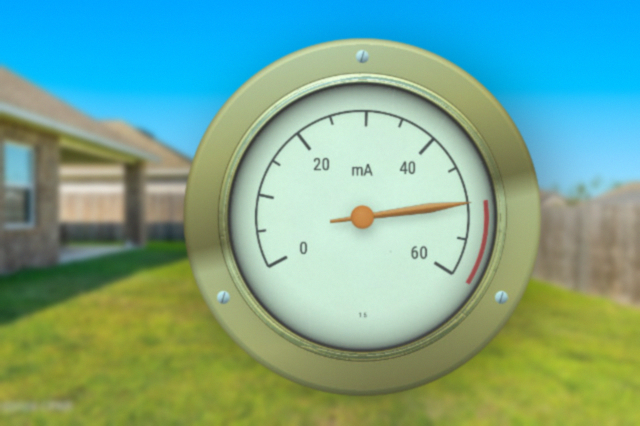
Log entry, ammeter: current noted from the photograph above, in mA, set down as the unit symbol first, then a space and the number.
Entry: mA 50
